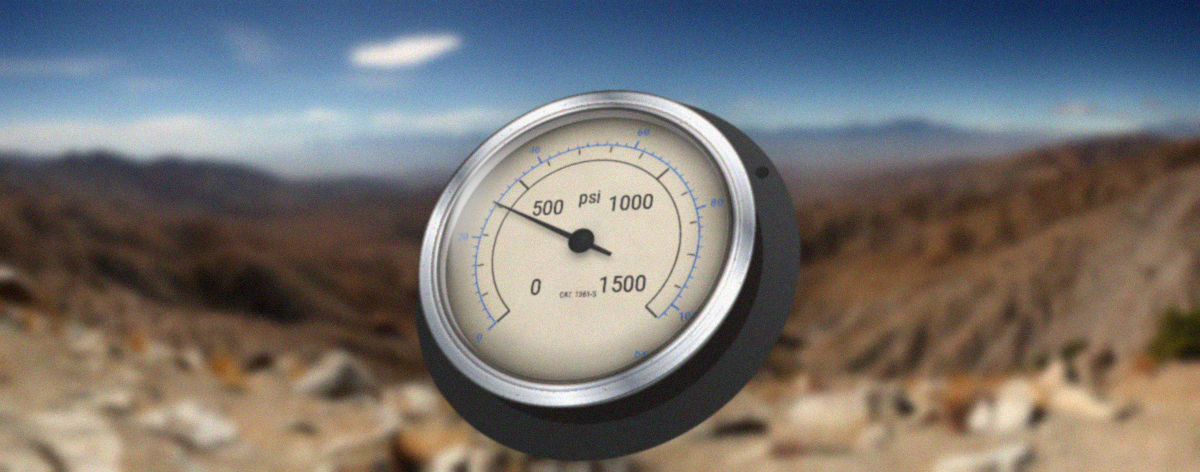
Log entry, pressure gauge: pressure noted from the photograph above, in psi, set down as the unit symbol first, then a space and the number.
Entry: psi 400
